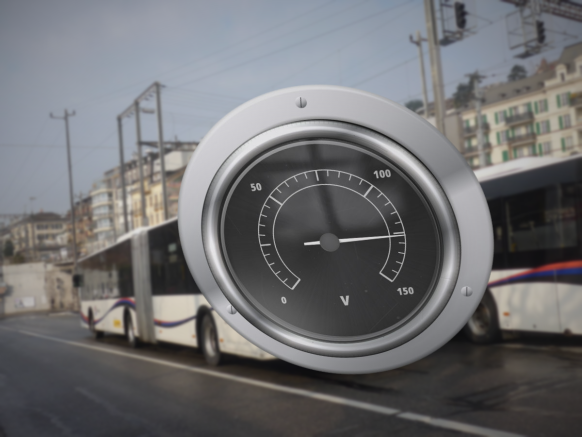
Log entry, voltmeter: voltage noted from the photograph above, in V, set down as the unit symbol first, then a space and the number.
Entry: V 125
